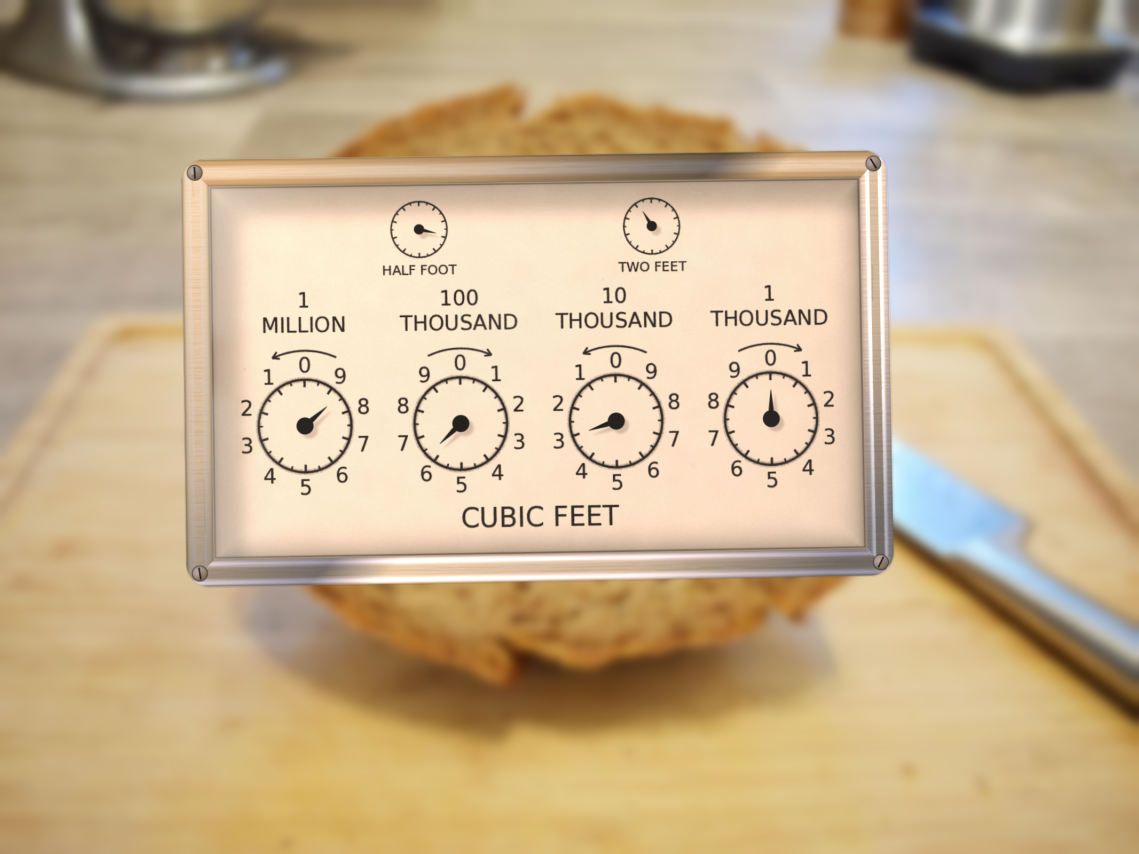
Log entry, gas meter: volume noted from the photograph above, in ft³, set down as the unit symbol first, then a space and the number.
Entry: ft³ 863000
